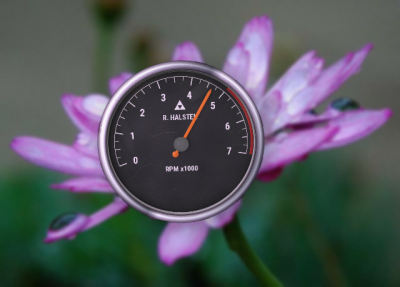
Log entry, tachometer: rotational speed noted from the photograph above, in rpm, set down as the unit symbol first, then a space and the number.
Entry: rpm 4625
